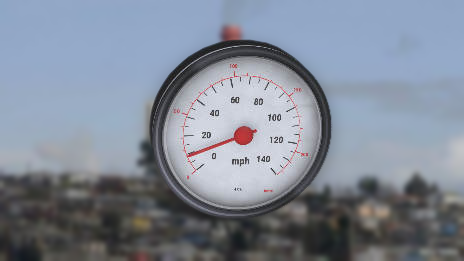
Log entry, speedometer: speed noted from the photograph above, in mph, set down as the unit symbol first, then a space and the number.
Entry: mph 10
